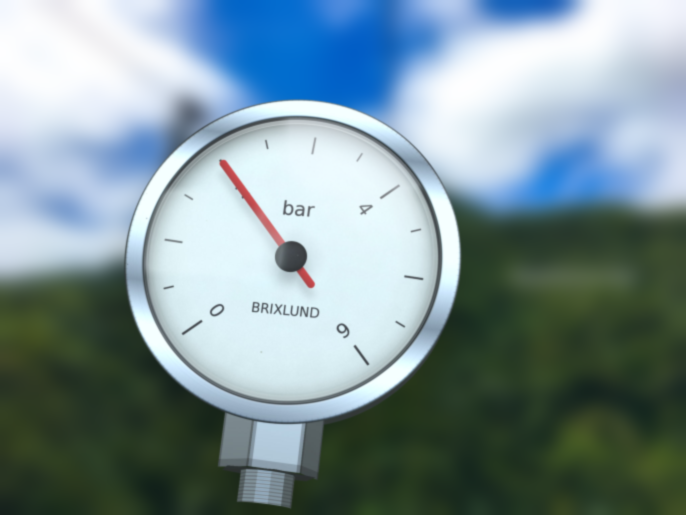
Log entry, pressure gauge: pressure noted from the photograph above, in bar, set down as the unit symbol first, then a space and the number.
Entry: bar 2
